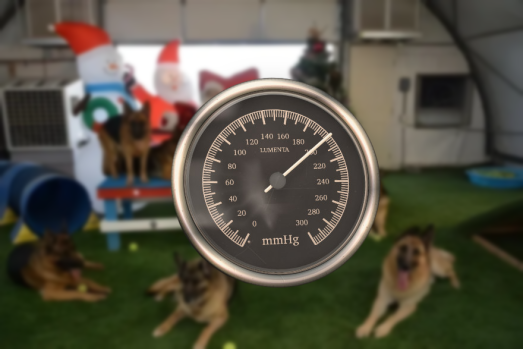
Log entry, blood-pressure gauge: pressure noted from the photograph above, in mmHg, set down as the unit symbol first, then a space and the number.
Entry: mmHg 200
